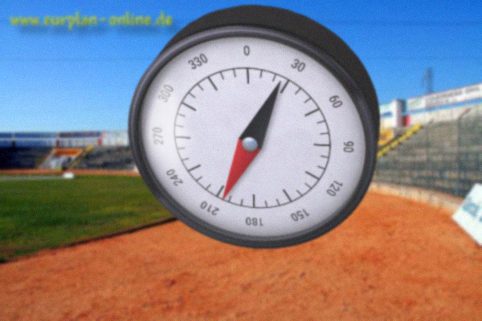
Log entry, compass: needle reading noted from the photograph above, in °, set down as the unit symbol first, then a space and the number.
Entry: ° 205
